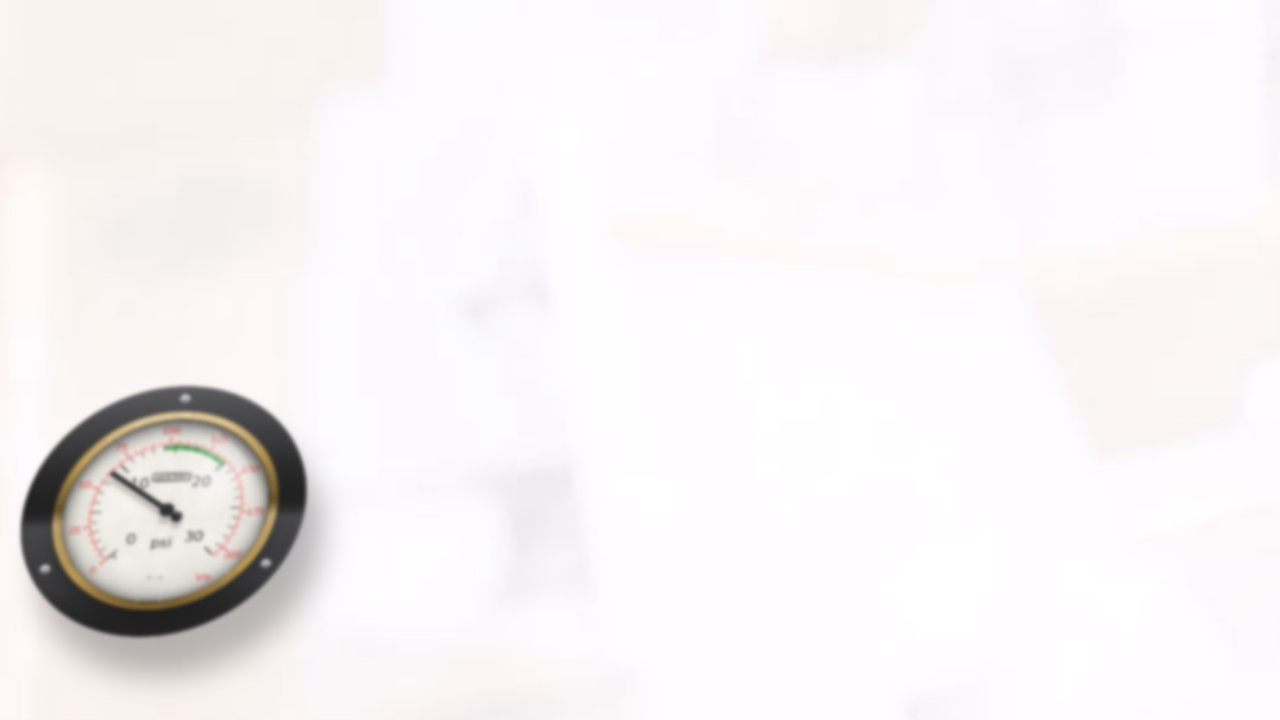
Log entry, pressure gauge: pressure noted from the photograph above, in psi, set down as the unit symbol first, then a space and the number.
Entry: psi 9
